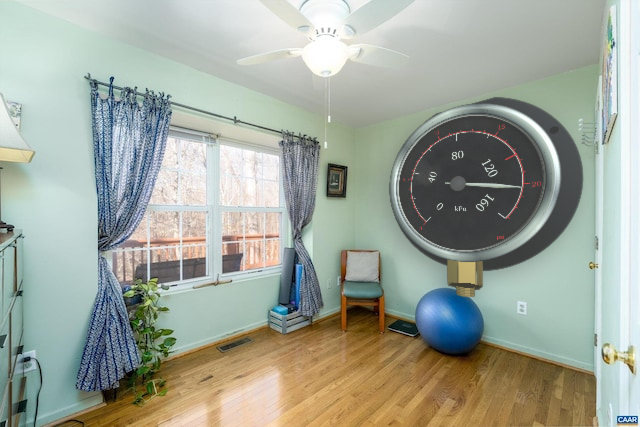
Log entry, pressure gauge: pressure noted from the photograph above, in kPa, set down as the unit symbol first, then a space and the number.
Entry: kPa 140
